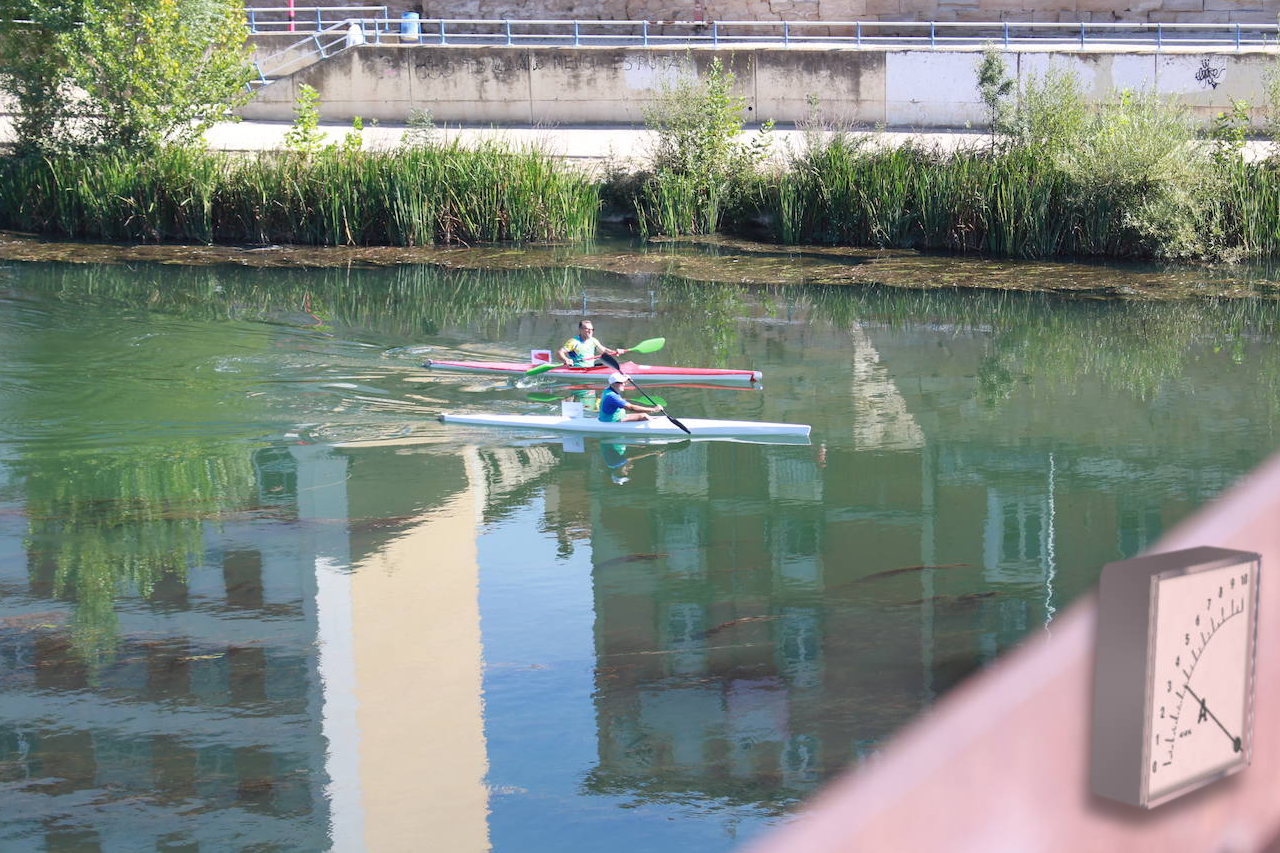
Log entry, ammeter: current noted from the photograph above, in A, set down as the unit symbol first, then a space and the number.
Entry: A 3.5
